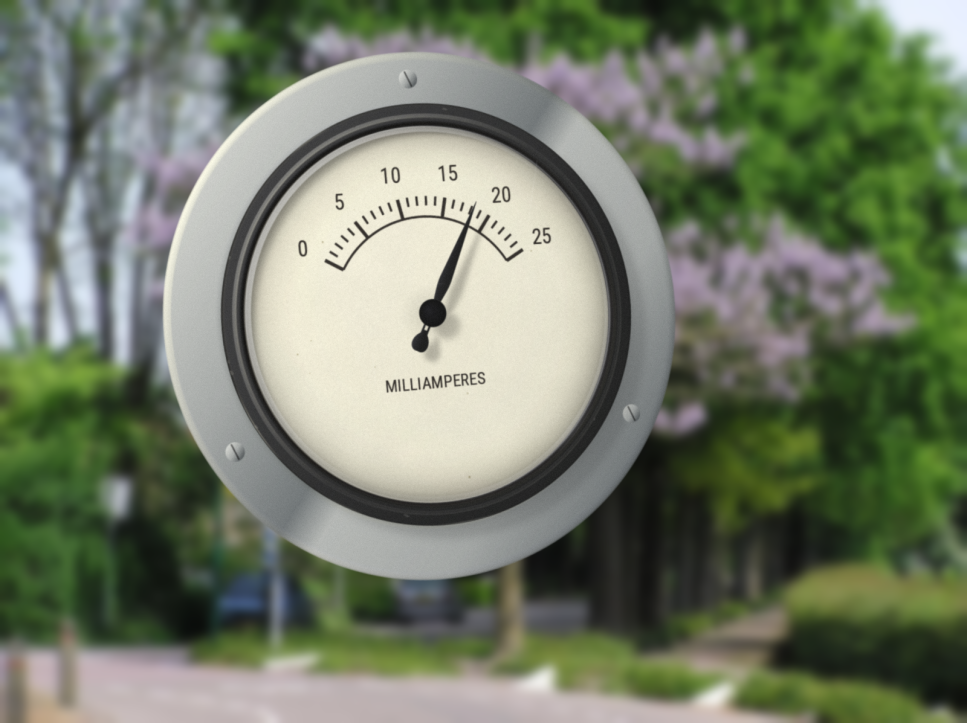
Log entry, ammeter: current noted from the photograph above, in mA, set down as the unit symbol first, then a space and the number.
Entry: mA 18
